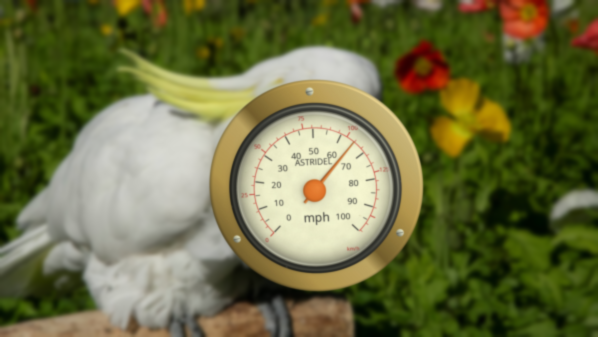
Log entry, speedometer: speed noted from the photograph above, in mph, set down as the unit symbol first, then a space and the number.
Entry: mph 65
